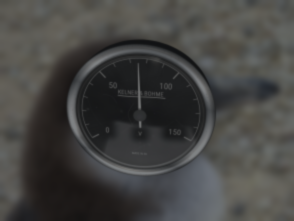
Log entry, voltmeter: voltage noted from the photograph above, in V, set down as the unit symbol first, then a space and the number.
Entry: V 75
